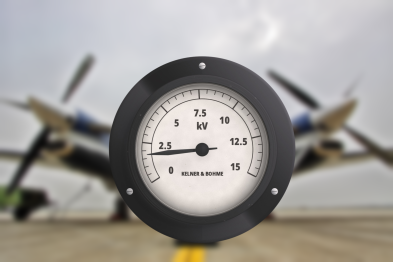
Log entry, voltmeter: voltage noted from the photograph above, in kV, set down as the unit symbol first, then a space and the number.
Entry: kV 1.75
